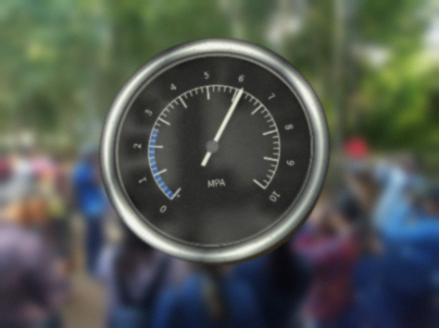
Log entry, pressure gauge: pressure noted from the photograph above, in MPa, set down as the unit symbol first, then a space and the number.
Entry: MPa 6.2
